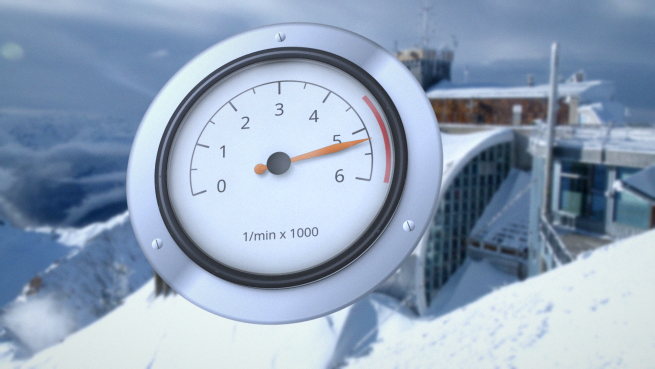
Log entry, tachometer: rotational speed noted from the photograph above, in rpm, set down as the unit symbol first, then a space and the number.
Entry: rpm 5250
